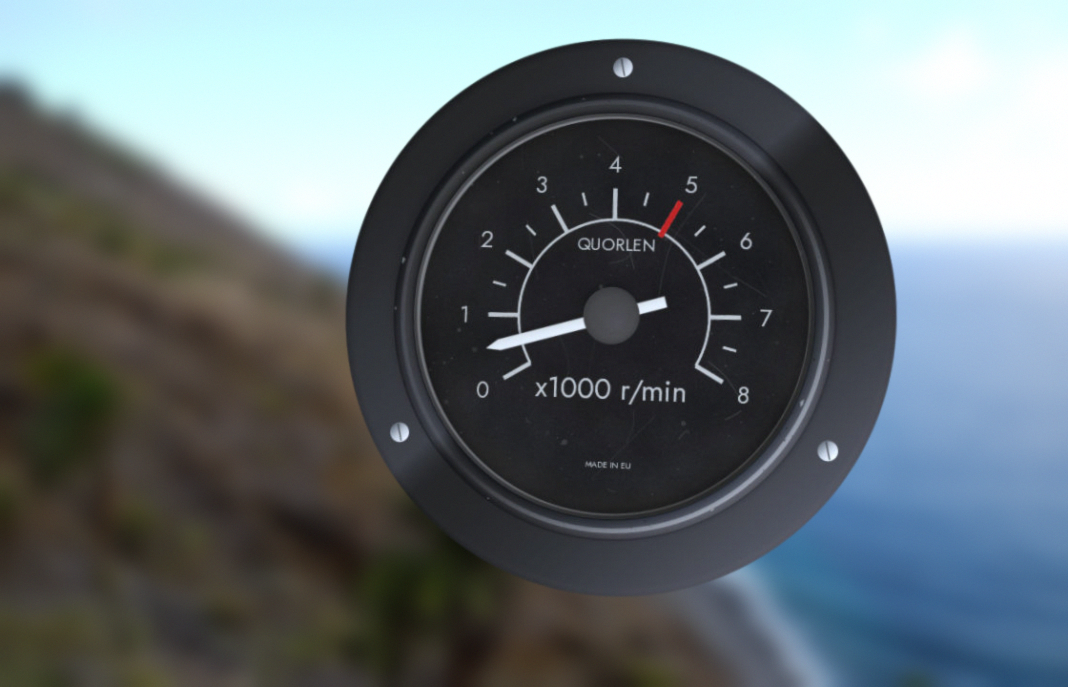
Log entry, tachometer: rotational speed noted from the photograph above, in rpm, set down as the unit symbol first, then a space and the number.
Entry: rpm 500
